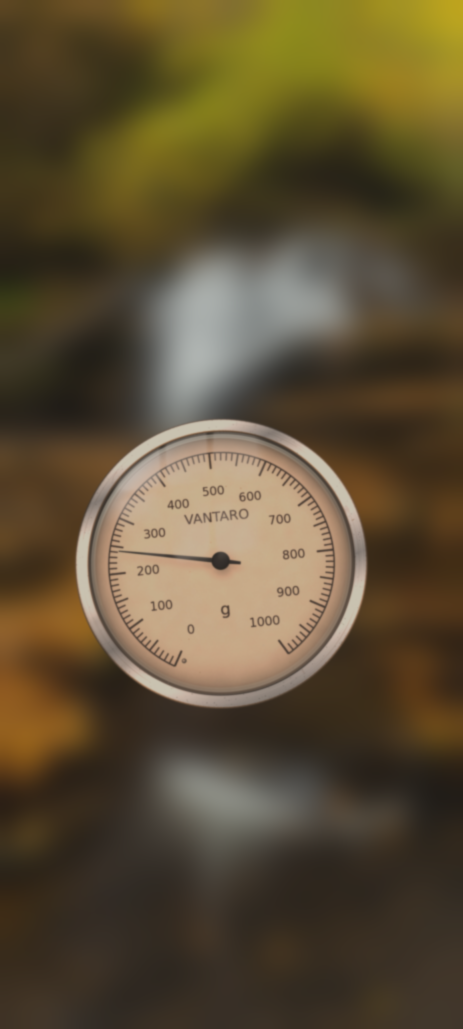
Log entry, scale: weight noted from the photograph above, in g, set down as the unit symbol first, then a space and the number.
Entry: g 240
